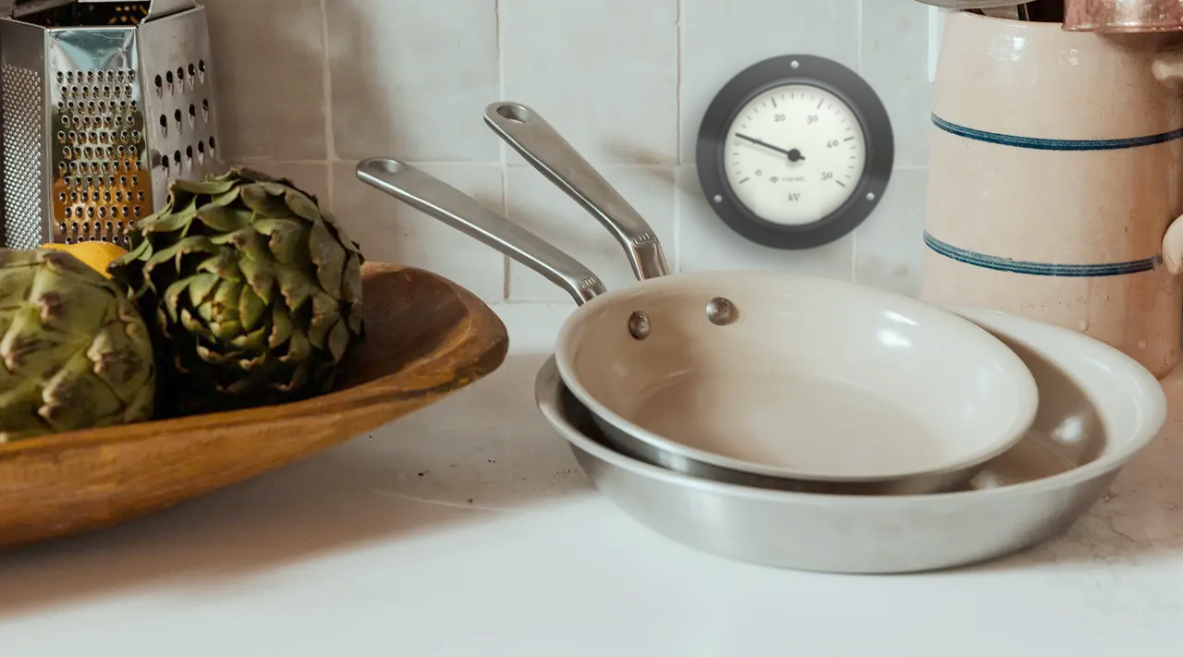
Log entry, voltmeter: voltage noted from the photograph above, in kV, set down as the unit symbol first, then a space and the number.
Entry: kV 10
